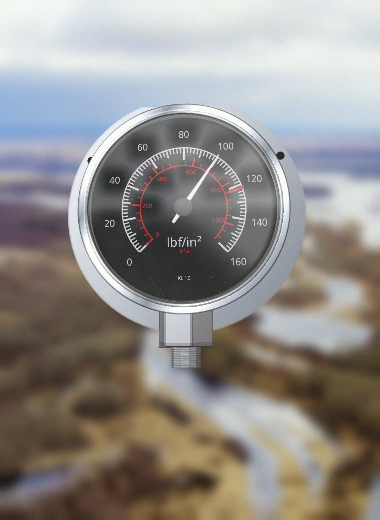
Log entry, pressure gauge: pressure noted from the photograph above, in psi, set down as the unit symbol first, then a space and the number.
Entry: psi 100
